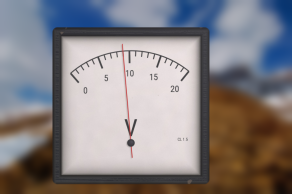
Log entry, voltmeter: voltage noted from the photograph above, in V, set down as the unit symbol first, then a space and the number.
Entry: V 9
